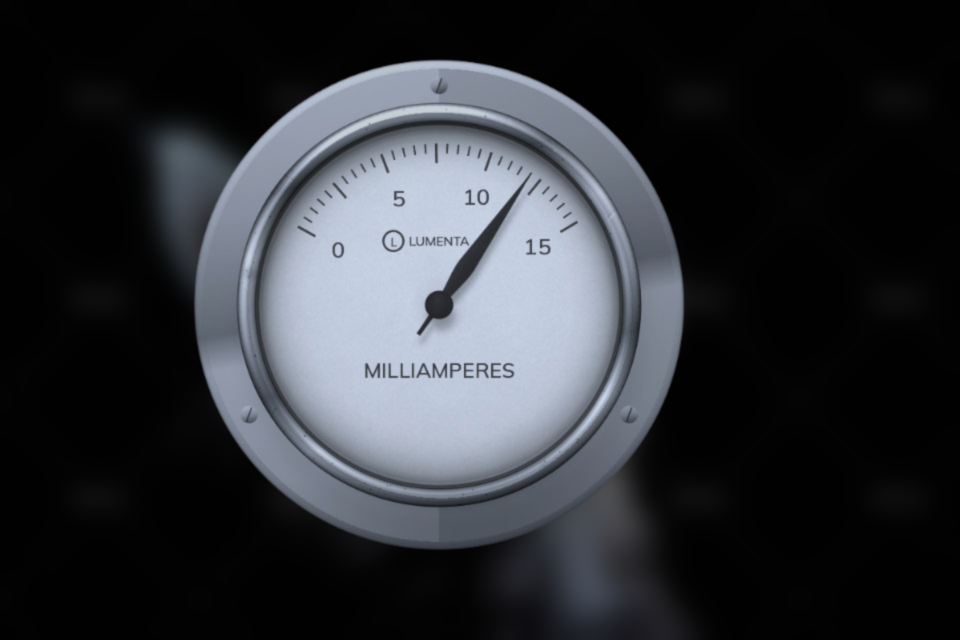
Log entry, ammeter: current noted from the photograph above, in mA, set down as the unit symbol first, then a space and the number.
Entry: mA 12
